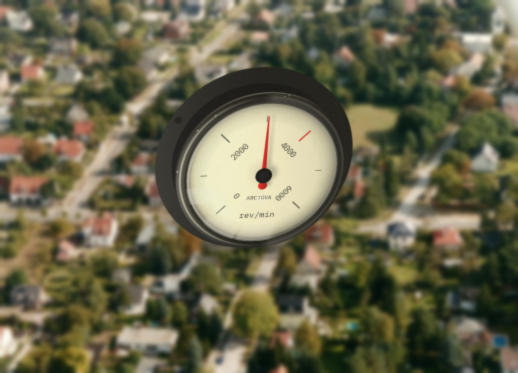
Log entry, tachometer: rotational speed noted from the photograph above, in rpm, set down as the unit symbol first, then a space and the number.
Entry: rpm 3000
